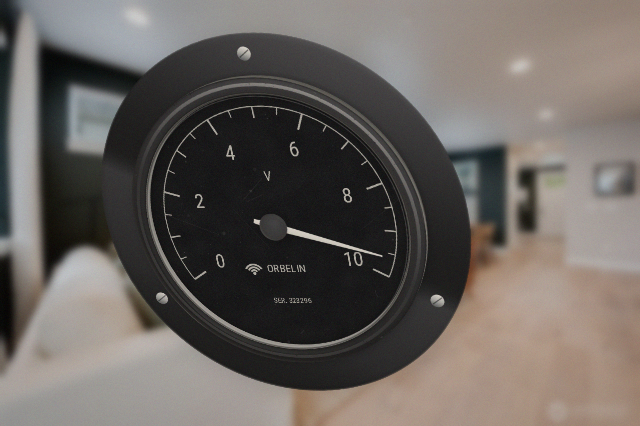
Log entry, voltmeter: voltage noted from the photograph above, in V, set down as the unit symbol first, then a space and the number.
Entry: V 9.5
